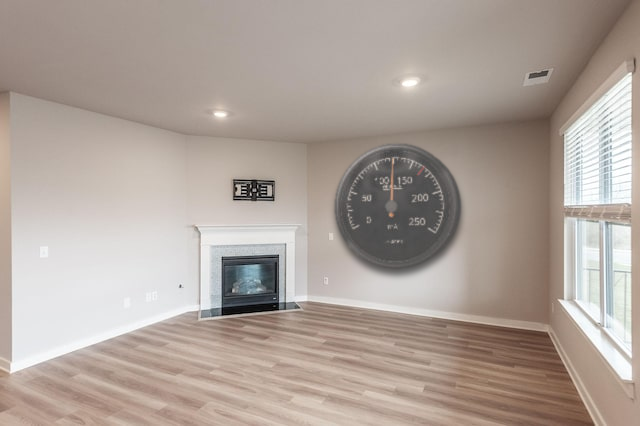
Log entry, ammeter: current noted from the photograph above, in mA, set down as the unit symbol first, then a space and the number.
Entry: mA 125
